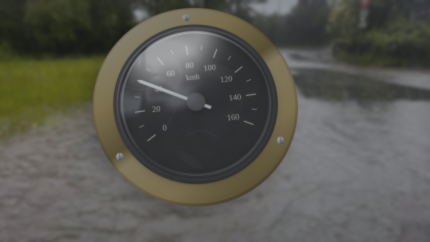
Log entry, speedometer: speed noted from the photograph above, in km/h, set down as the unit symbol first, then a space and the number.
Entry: km/h 40
